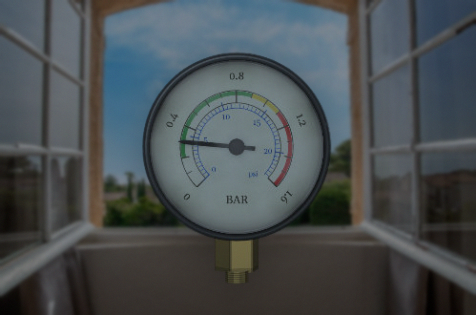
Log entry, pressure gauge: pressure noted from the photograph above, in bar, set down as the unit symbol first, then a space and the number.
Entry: bar 0.3
